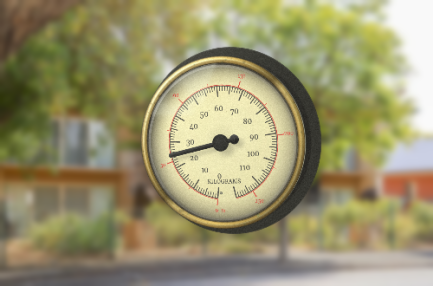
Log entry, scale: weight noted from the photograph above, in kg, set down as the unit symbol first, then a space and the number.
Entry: kg 25
